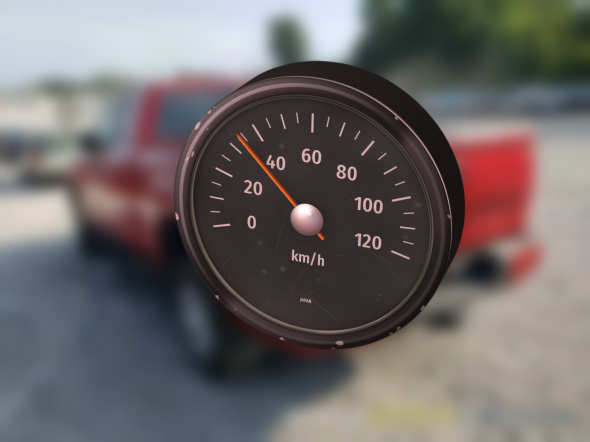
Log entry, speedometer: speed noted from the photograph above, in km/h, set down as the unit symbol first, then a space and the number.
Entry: km/h 35
